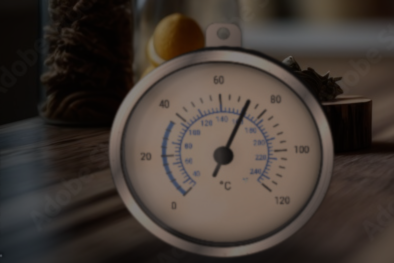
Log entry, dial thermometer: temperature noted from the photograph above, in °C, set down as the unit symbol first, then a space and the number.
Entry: °C 72
